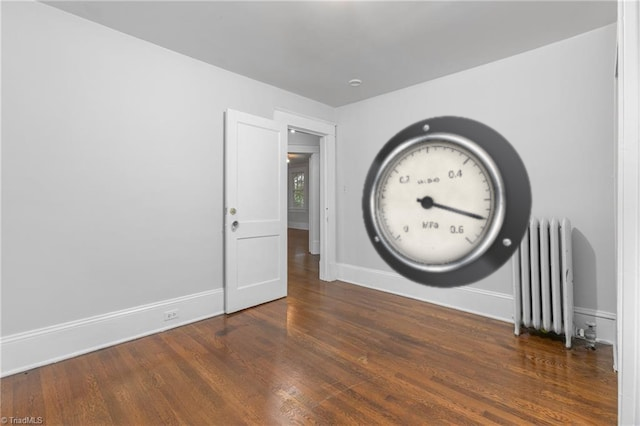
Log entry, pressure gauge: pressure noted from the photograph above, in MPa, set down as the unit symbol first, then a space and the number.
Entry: MPa 0.54
